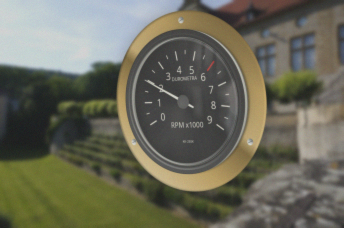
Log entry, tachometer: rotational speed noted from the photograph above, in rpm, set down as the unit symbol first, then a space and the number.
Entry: rpm 2000
